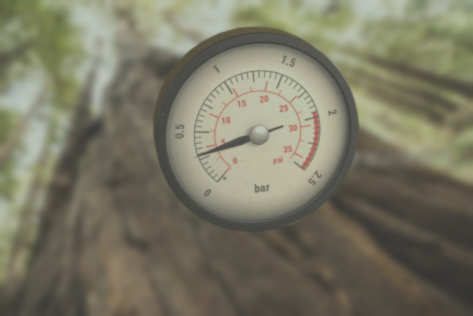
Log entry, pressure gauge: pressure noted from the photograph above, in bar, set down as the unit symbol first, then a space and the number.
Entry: bar 0.3
